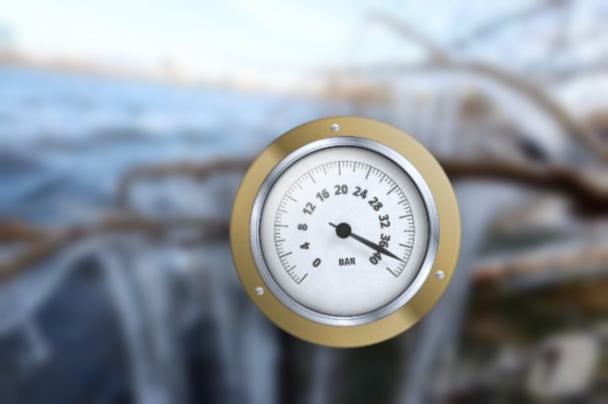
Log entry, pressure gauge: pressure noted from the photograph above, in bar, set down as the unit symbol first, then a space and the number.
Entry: bar 38
